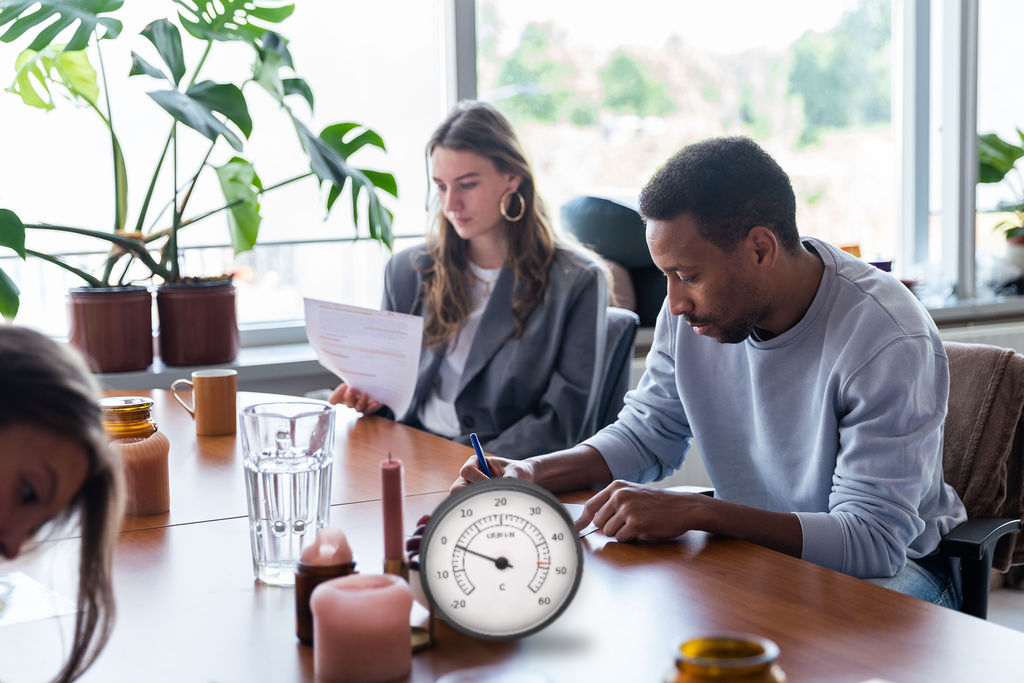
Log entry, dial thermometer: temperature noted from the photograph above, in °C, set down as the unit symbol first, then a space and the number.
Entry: °C 0
